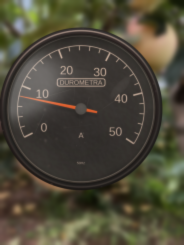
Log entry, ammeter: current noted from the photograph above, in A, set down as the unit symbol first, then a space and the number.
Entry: A 8
